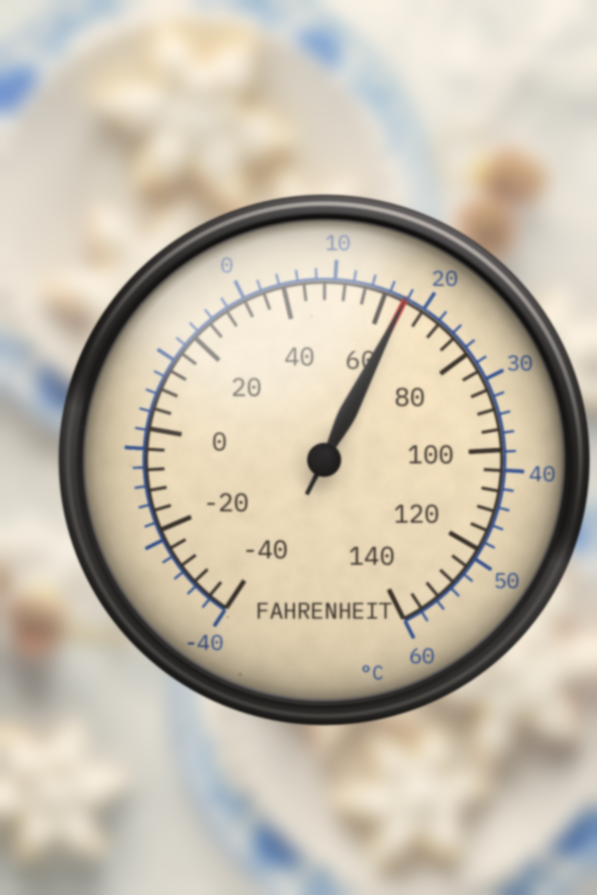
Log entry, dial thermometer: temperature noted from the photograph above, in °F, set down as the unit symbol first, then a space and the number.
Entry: °F 64
